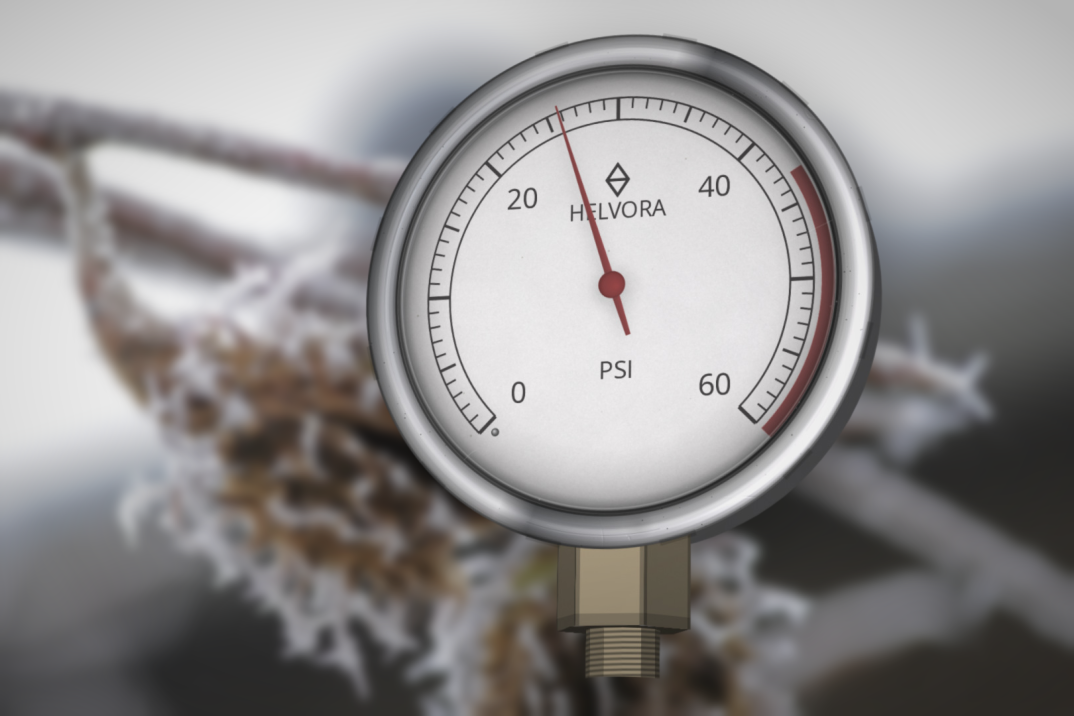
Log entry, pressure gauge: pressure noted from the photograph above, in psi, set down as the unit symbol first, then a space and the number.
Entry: psi 26
